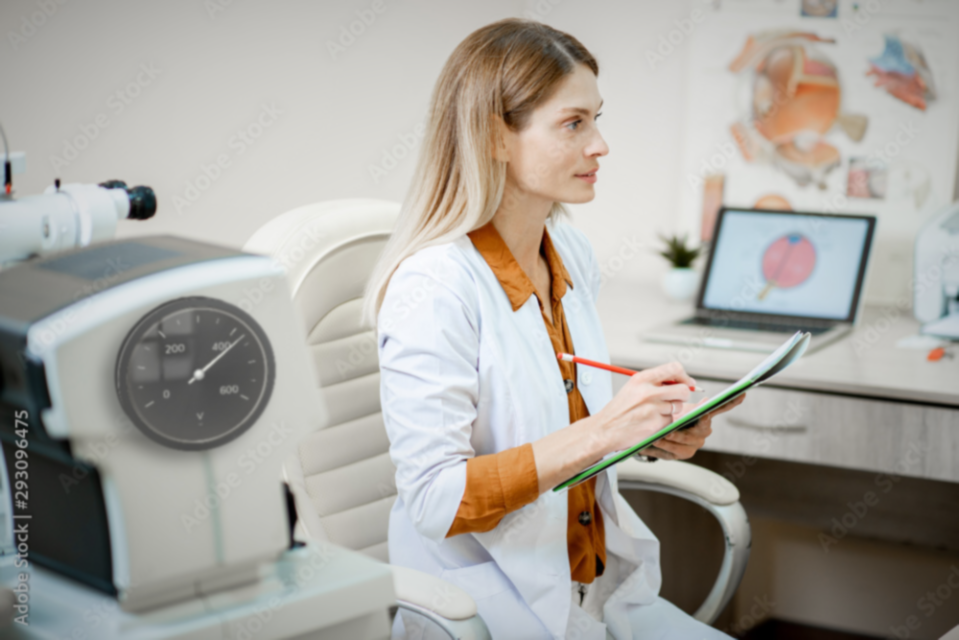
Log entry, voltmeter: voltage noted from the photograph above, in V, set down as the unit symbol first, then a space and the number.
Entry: V 425
